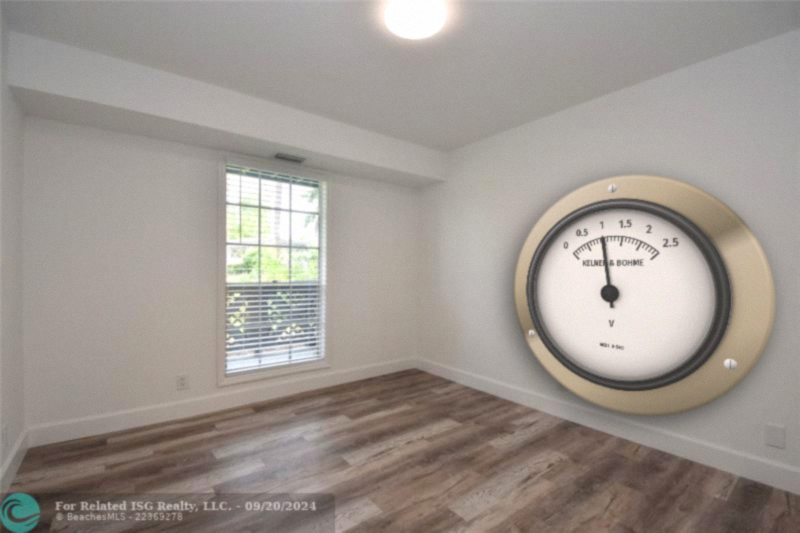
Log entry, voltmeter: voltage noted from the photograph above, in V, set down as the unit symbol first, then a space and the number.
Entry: V 1
